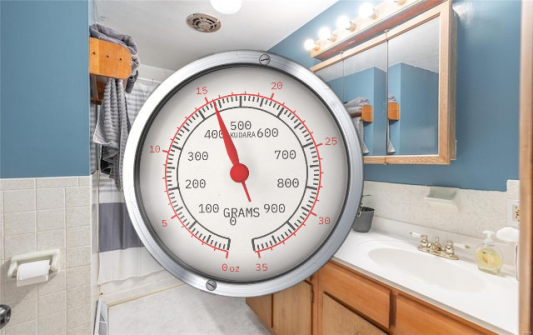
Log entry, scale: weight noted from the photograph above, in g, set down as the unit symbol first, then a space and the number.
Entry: g 440
